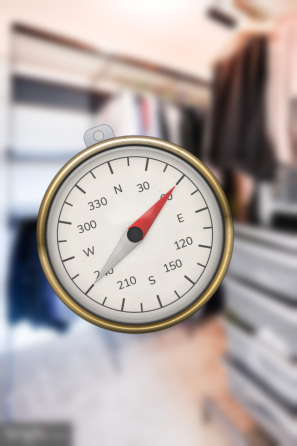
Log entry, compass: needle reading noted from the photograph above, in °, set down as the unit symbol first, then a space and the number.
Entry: ° 60
